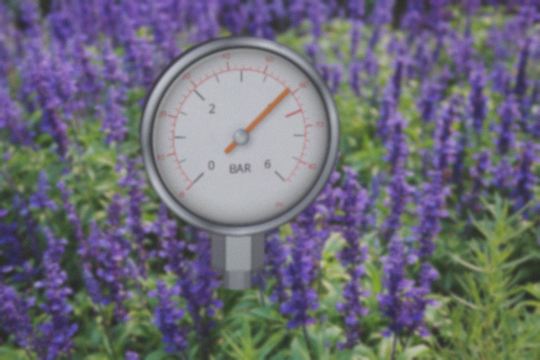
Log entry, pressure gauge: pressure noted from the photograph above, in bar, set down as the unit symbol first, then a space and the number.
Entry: bar 4
